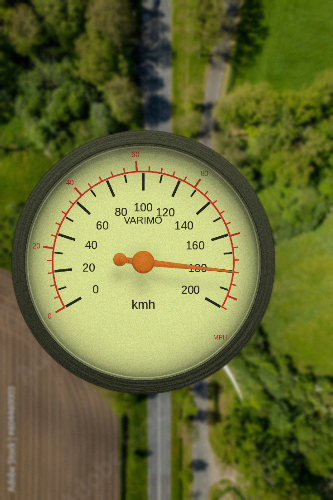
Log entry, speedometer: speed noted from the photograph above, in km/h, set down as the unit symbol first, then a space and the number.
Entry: km/h 180
